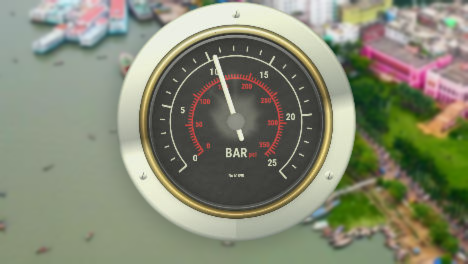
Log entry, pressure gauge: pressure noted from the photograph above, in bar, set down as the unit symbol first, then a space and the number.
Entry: bar 10.5
